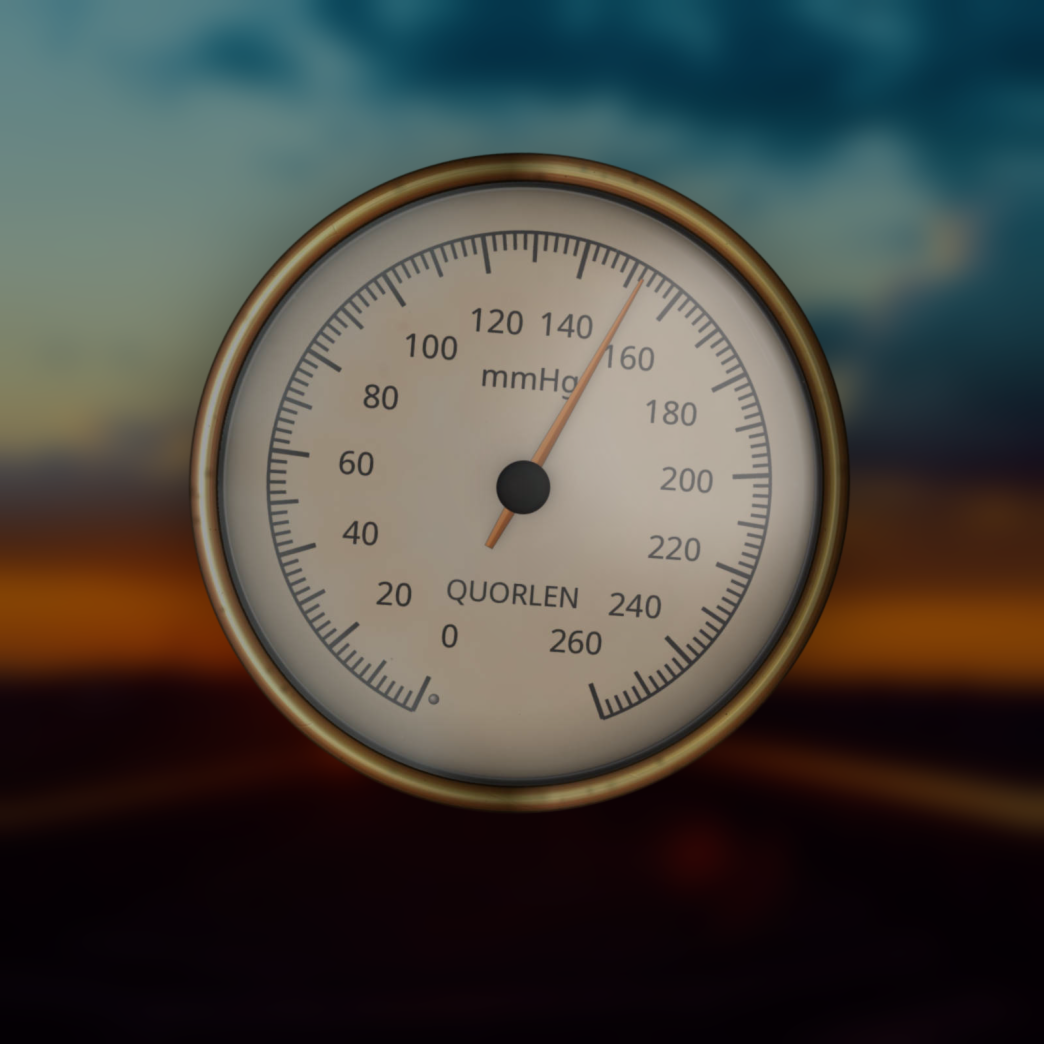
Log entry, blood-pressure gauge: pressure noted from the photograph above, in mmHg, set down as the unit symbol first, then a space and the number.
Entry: mmHg 152
